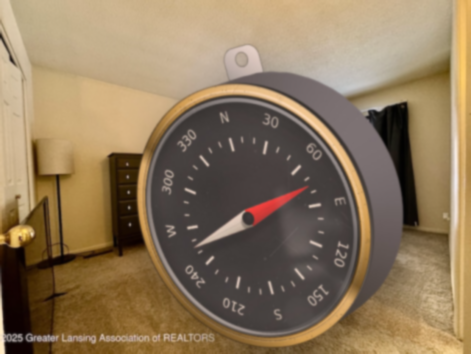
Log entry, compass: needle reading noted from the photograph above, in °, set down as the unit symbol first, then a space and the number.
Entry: ° 75
